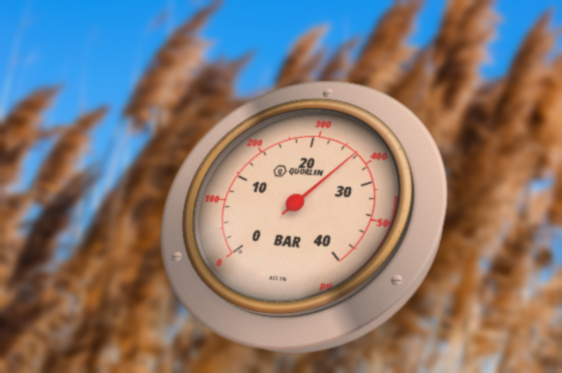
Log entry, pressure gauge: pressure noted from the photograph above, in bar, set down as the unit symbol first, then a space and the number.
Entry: bar 26
